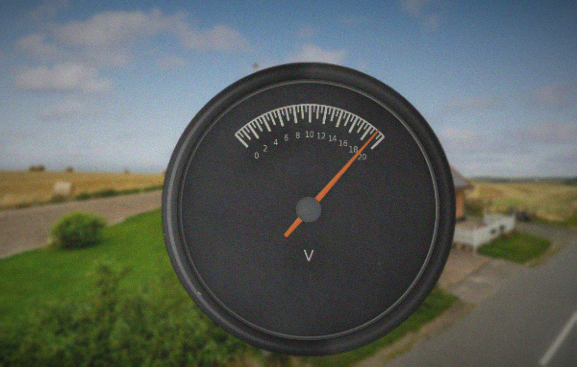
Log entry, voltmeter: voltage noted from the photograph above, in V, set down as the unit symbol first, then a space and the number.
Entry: V 19
